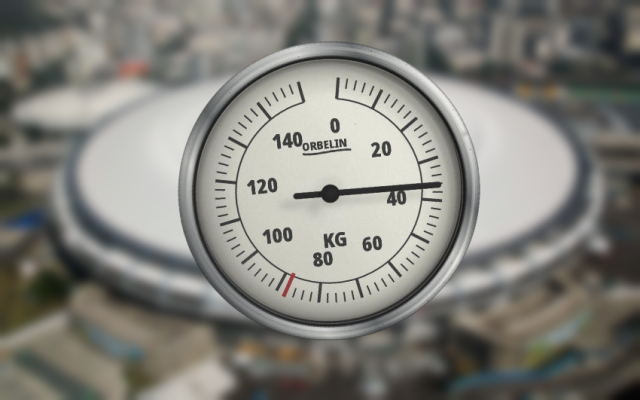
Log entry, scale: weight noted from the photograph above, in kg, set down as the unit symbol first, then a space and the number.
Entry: kg 36
